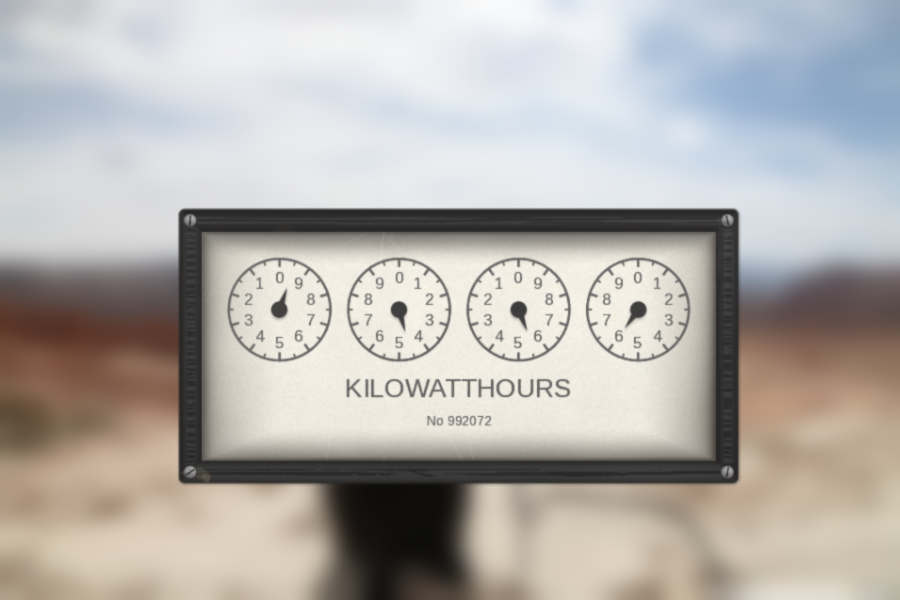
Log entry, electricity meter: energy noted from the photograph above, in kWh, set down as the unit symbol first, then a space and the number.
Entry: kWh 9456
